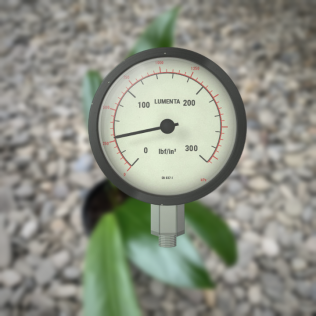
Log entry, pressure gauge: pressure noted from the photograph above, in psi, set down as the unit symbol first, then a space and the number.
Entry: psi 40
